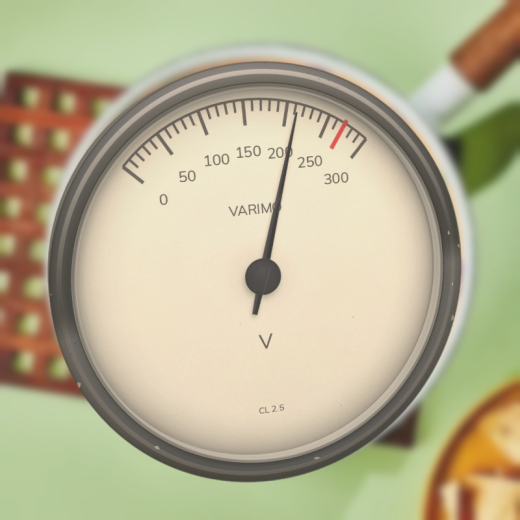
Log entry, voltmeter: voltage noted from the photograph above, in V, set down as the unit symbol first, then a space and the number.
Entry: V 210
